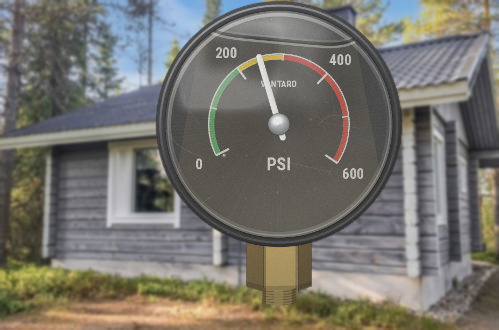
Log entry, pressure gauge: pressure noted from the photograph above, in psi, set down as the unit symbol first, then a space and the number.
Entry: psi 250
